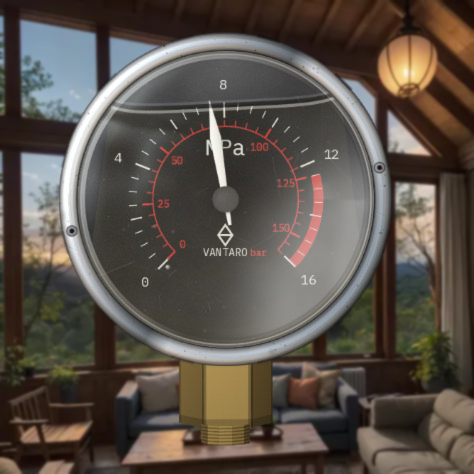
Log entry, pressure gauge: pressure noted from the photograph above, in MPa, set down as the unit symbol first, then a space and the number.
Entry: MPa 7.5
